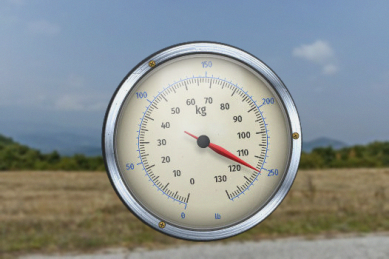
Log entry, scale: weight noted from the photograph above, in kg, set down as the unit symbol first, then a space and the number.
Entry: kg 115
